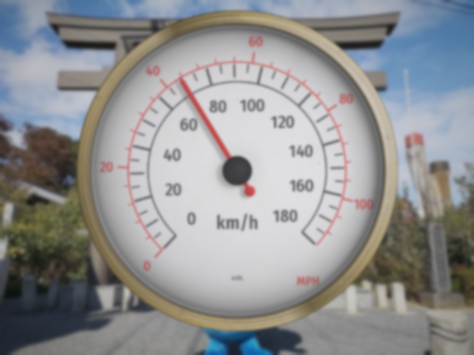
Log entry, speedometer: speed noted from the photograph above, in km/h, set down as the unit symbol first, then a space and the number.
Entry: km/h 70
